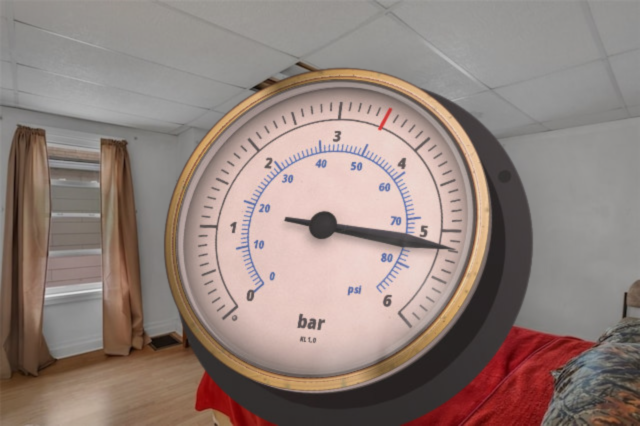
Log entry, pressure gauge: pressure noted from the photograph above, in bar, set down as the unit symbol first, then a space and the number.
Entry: bar 5.2
